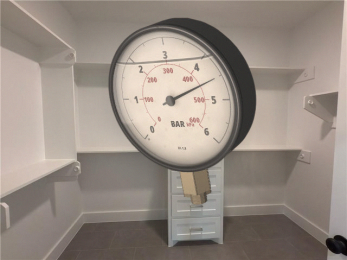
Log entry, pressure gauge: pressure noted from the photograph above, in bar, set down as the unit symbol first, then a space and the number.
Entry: bar 4.5
